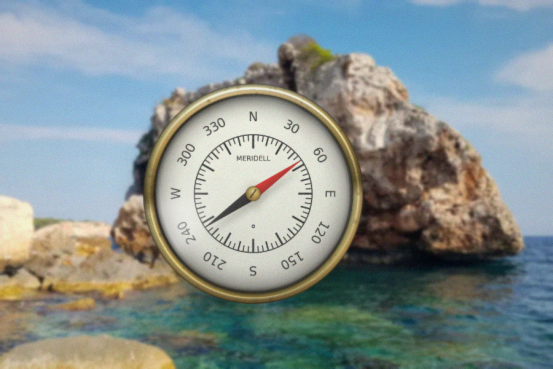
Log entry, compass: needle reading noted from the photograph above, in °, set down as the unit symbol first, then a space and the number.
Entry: ° 55
